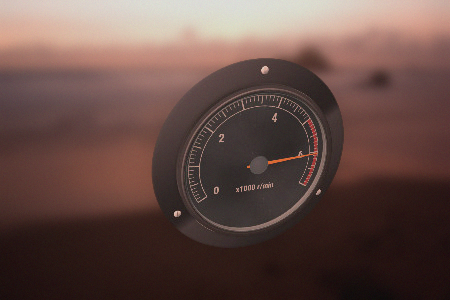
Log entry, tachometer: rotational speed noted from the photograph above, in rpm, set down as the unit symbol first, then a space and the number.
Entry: rpm 6000
